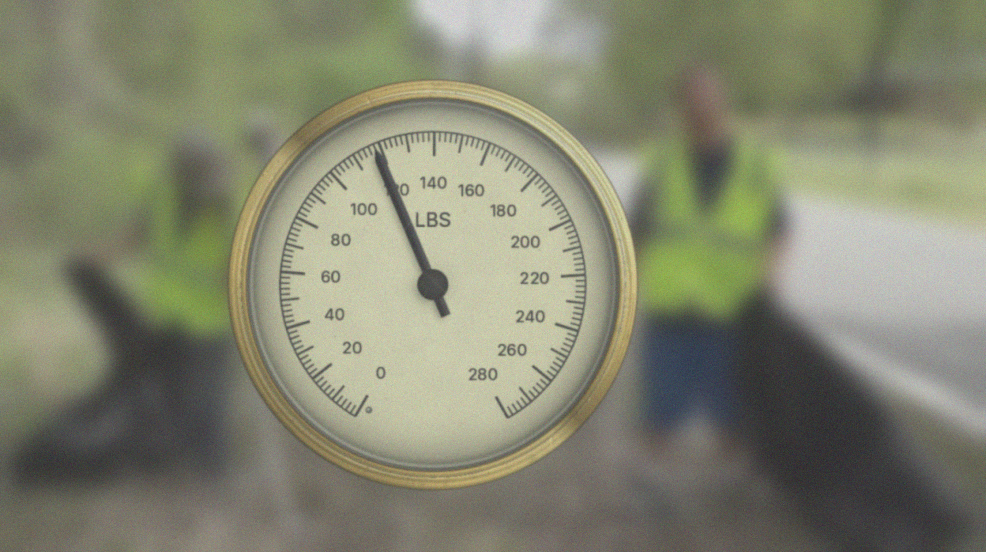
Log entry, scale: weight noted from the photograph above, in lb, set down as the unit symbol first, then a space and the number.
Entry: lb 118
